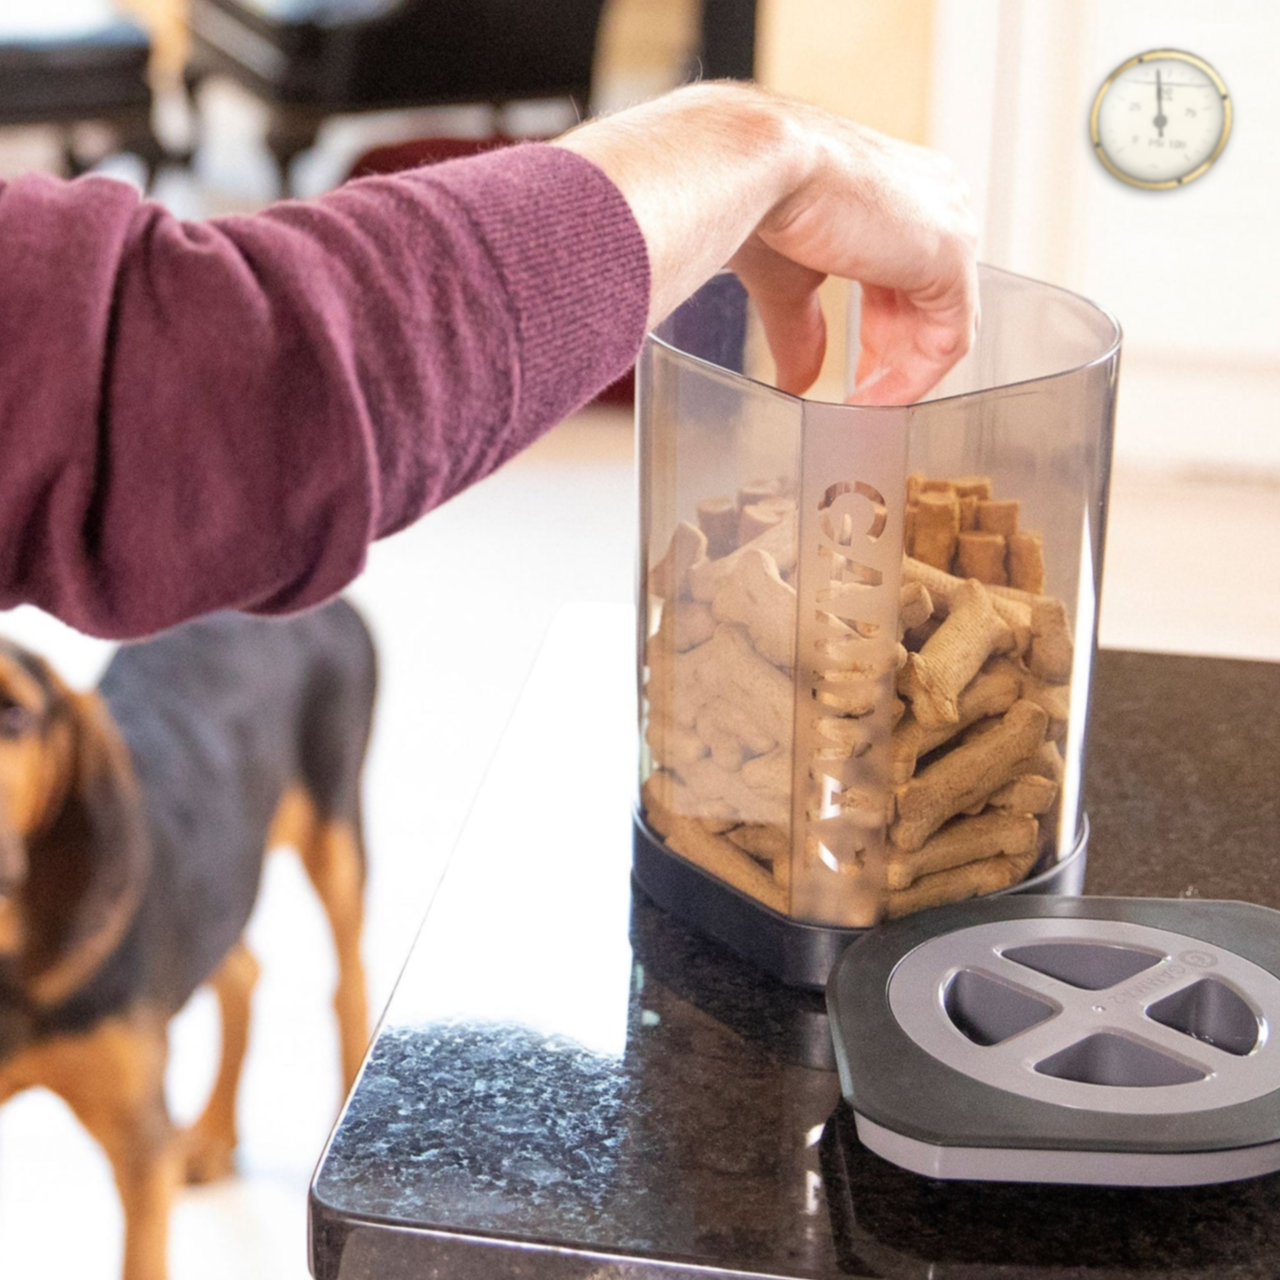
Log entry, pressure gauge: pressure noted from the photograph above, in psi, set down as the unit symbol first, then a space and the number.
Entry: psi 45
